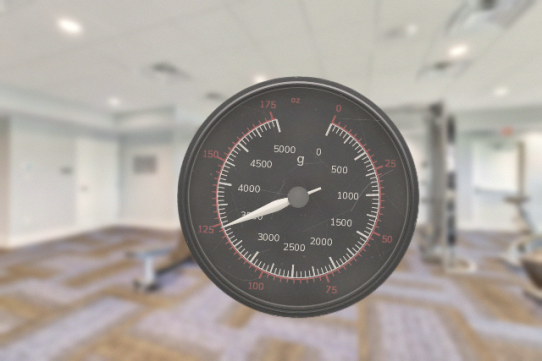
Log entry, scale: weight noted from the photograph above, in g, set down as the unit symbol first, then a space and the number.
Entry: g 3500
